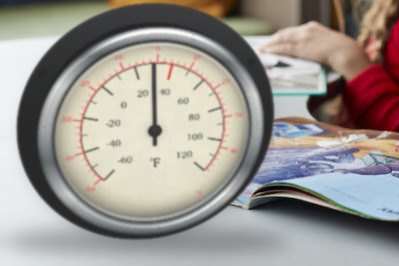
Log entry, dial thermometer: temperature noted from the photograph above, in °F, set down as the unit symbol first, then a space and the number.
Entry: °F 30
